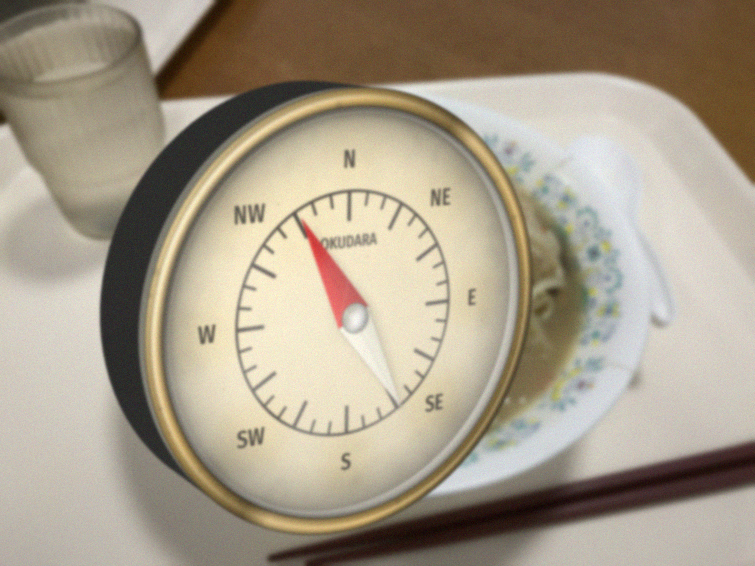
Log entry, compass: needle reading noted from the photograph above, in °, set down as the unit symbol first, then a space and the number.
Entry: ° 330
